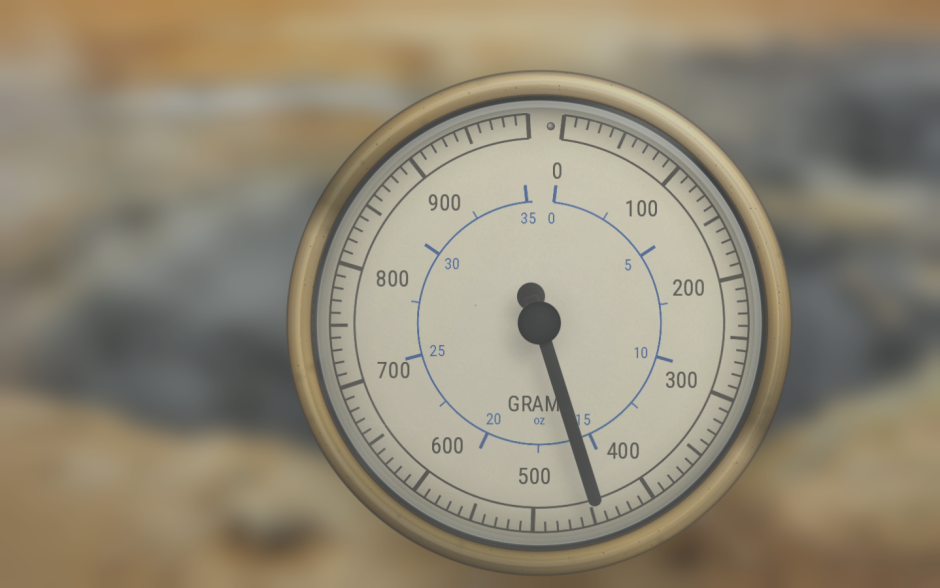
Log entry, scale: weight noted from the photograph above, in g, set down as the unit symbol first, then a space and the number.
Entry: g 445
